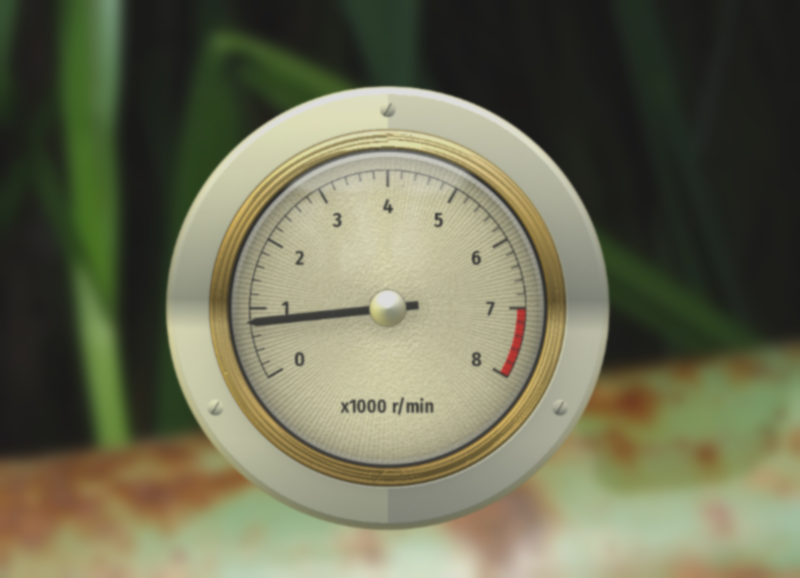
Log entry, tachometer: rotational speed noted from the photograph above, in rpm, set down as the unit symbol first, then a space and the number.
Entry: rpm 800
